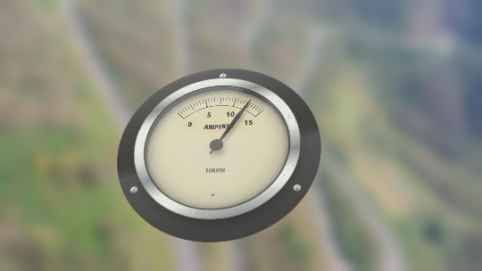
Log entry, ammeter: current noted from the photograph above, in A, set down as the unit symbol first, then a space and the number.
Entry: A 12.5
